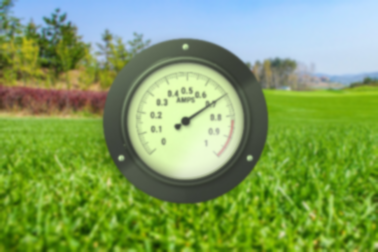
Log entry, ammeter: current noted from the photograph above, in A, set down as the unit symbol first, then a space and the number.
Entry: A 0.7
